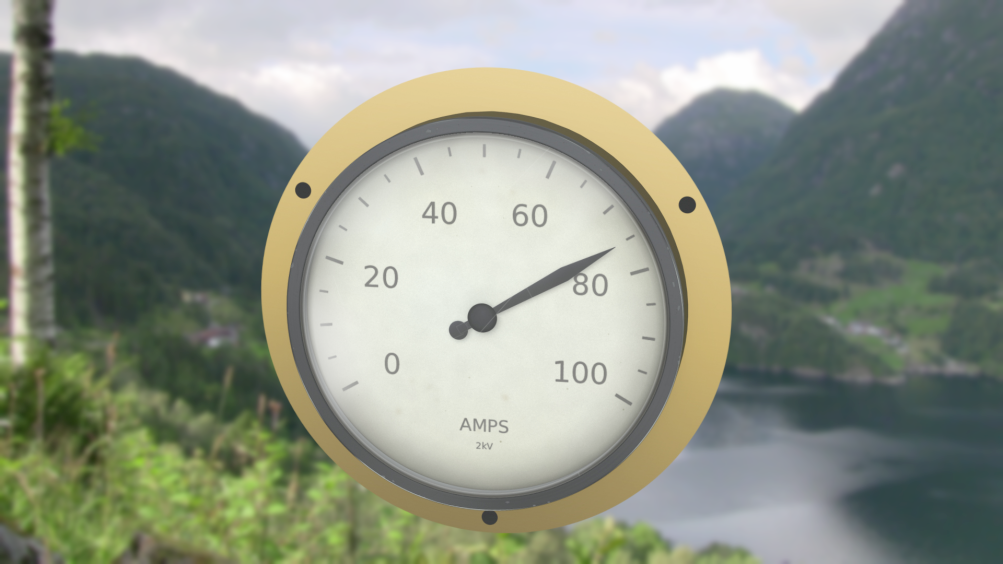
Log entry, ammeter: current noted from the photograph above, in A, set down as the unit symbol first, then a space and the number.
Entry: A 75
